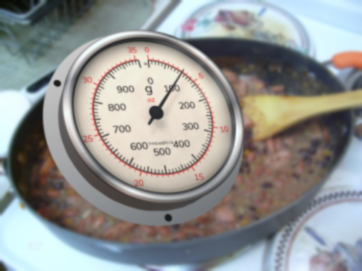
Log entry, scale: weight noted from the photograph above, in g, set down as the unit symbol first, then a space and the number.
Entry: g 100
